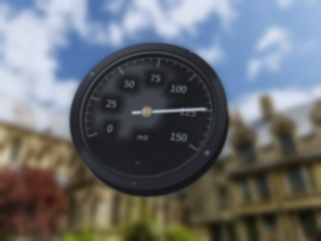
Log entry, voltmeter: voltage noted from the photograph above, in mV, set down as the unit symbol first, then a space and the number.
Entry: mV 125
